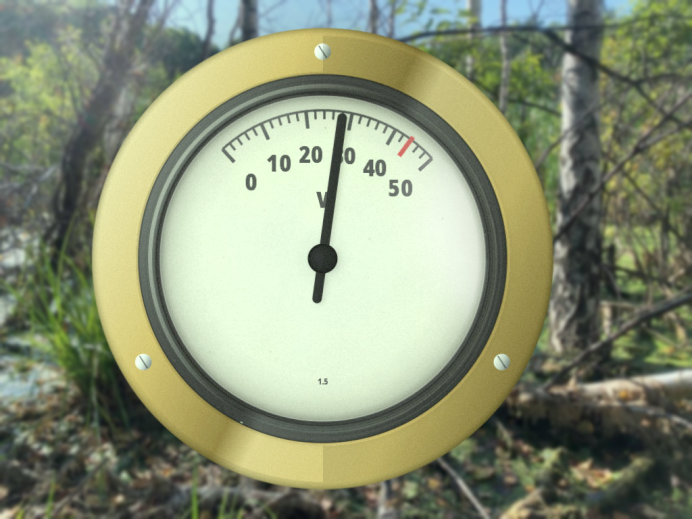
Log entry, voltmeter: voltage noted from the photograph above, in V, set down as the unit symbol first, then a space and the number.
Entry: V 28
